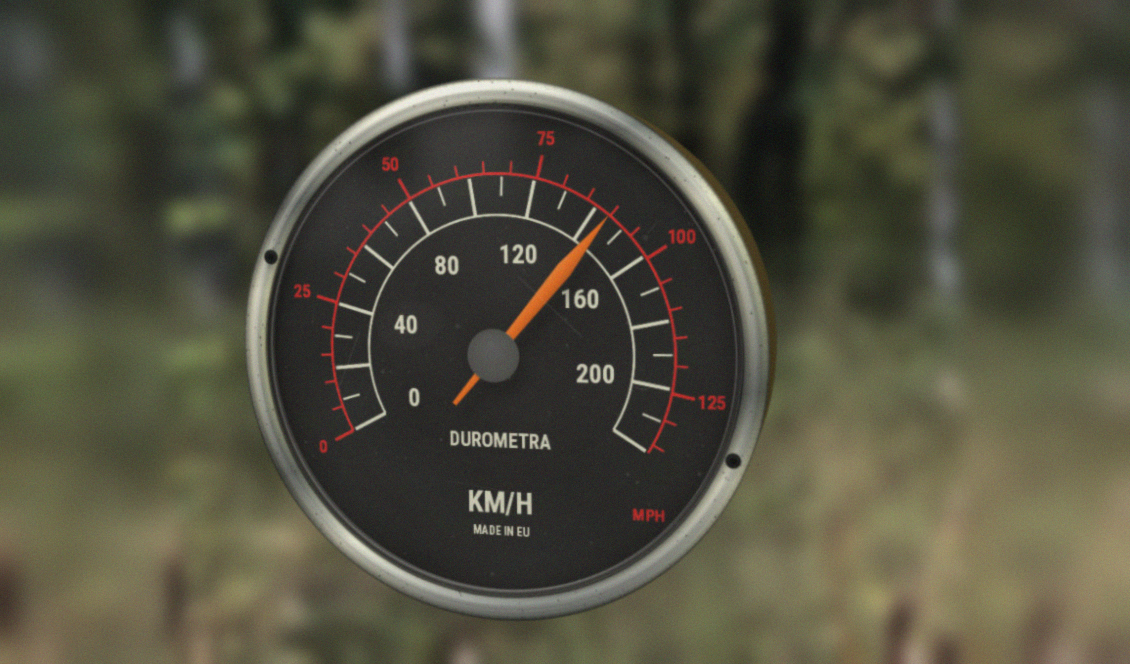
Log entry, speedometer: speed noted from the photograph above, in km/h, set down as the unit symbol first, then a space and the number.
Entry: km/h 145
